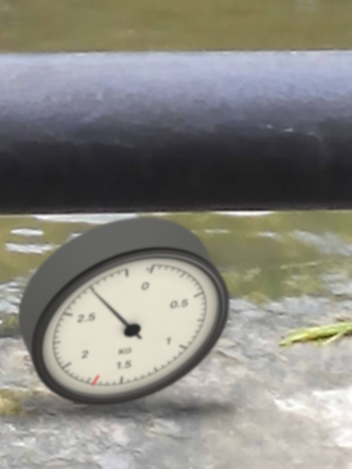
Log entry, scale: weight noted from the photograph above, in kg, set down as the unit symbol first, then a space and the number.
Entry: kg 2.75
